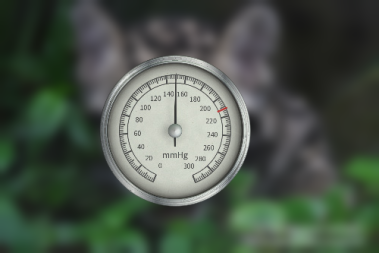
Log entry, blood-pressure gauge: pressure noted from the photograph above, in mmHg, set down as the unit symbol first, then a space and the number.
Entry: mmHg 150
